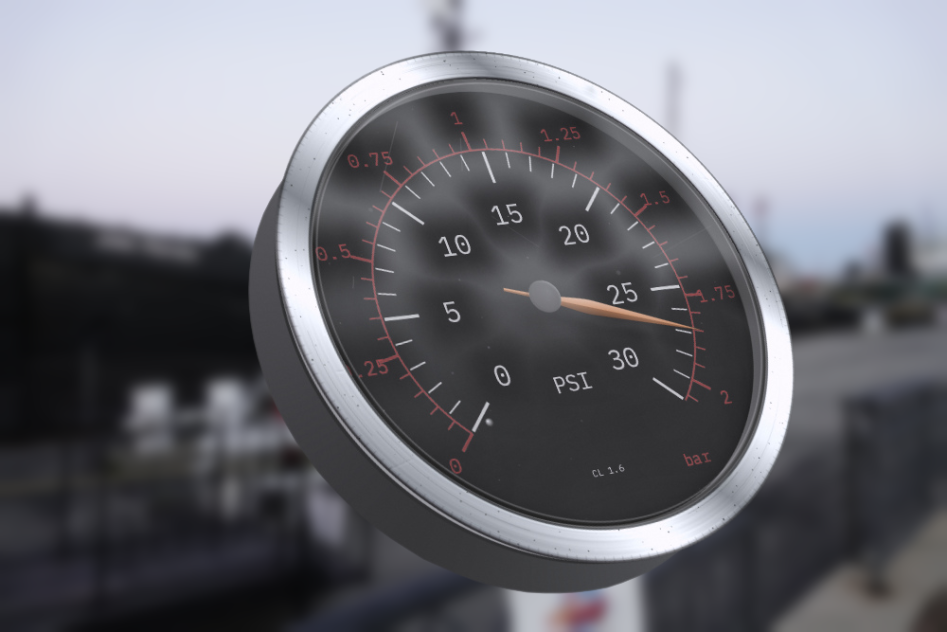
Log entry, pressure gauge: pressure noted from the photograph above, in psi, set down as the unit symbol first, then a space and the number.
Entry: psi 27
